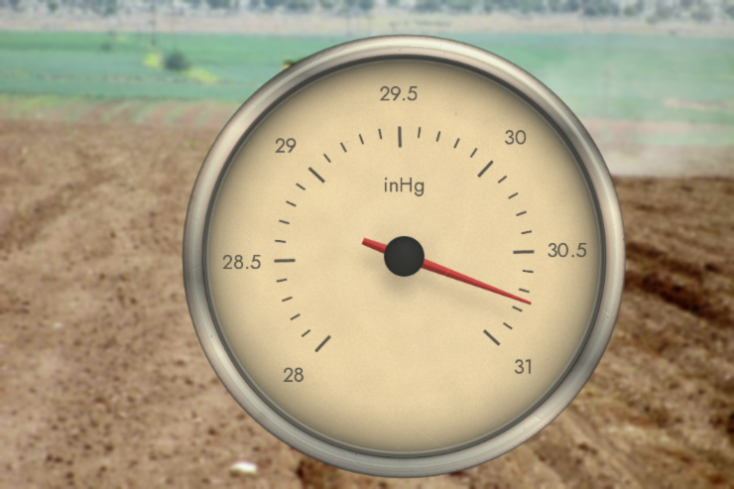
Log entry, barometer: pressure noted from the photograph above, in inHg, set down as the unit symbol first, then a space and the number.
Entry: inHg 30.75
